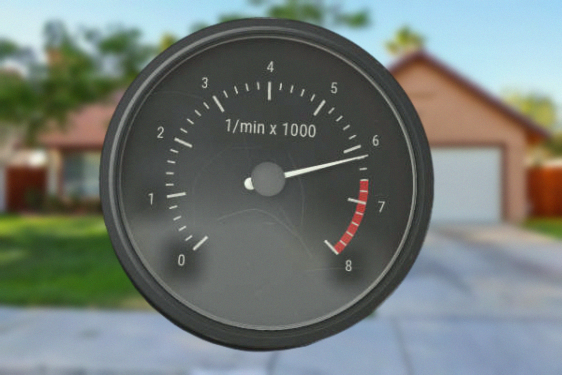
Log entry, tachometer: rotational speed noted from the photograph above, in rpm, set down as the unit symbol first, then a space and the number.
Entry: rpm 6200
